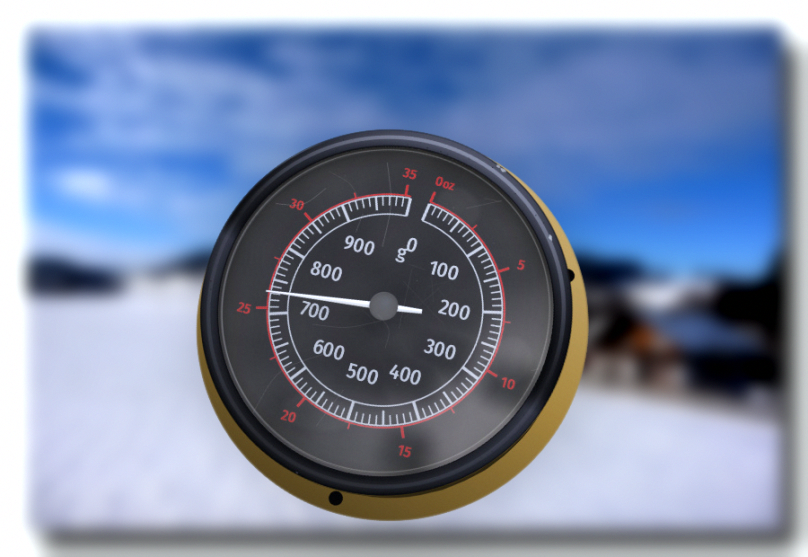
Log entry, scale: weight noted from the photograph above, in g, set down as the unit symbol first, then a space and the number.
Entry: g 730
